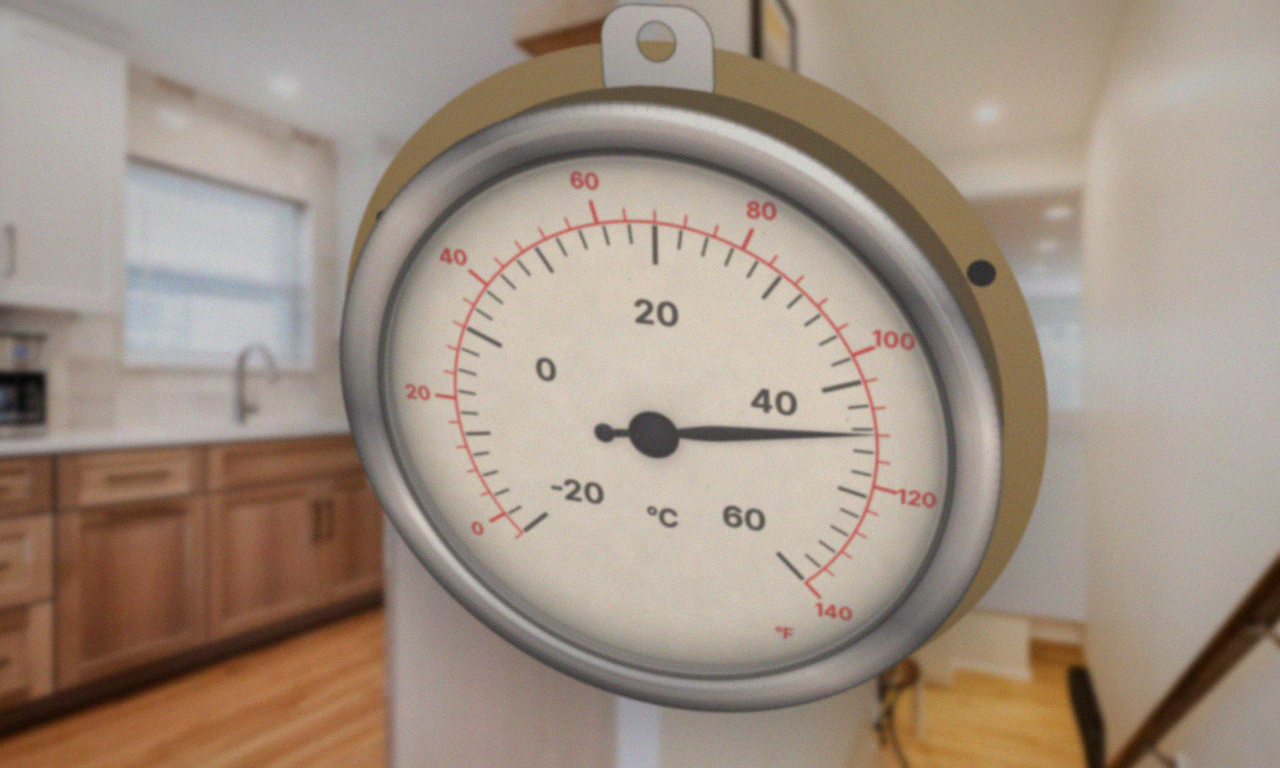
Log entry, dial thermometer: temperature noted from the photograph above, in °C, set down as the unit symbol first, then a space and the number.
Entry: °C 44
